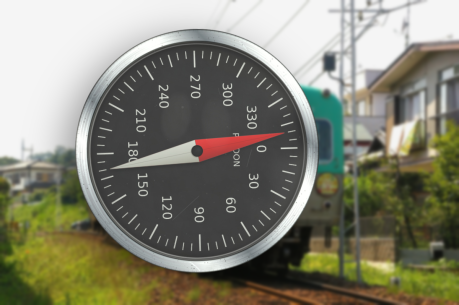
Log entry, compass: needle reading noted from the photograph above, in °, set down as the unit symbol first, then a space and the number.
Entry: ° 350
